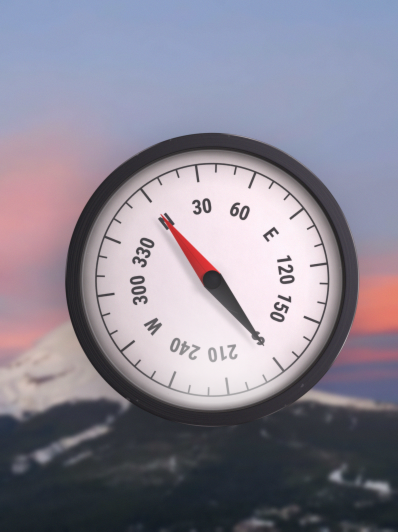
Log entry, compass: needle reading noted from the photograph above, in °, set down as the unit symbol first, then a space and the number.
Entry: ° 0
